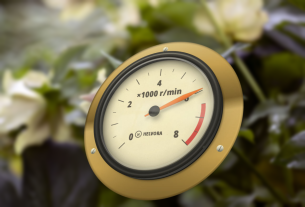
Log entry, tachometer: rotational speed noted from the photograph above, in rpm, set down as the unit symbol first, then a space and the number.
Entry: rpm 6000
